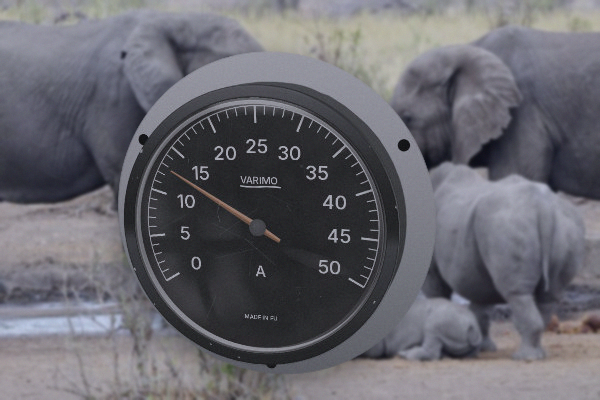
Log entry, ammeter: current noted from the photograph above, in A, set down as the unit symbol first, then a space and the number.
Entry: A 13
